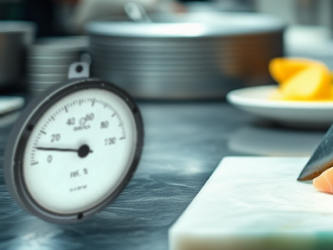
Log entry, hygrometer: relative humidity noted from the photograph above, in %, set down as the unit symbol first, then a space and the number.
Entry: % 10
